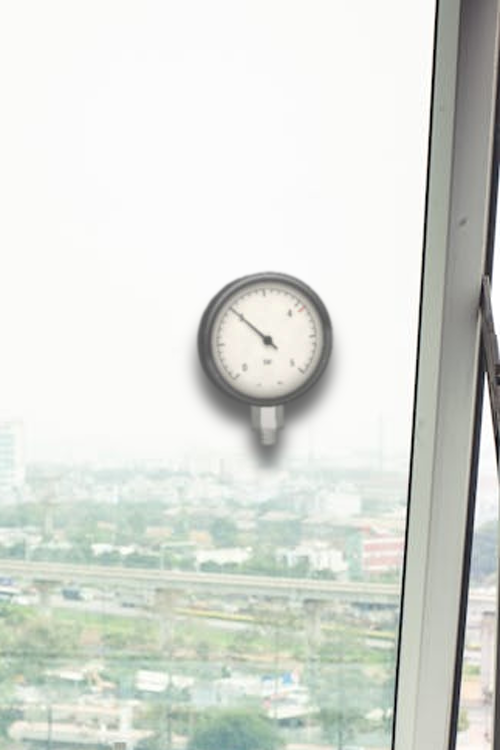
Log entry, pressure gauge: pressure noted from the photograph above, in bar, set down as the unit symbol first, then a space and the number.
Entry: bar 2
